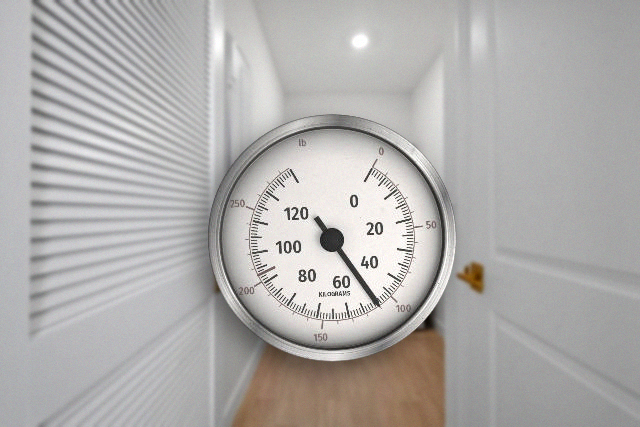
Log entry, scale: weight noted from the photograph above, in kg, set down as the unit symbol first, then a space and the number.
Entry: kg 50
